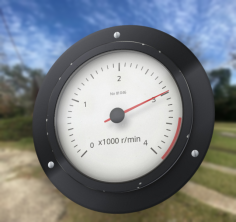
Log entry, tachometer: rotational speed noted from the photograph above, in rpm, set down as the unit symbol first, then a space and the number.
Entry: rpm 3000
